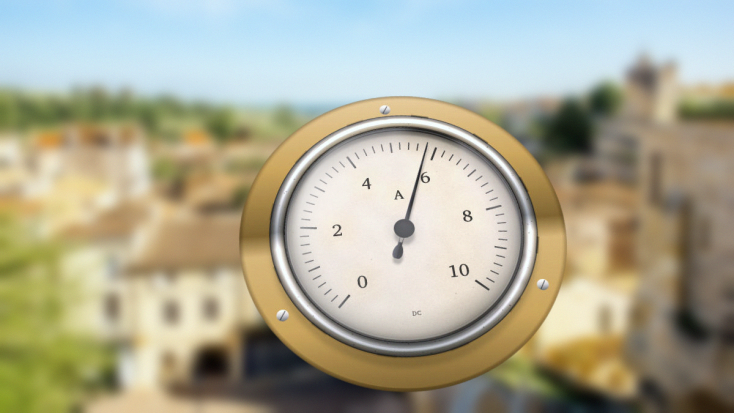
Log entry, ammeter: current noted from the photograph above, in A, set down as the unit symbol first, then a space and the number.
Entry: A 5.8
